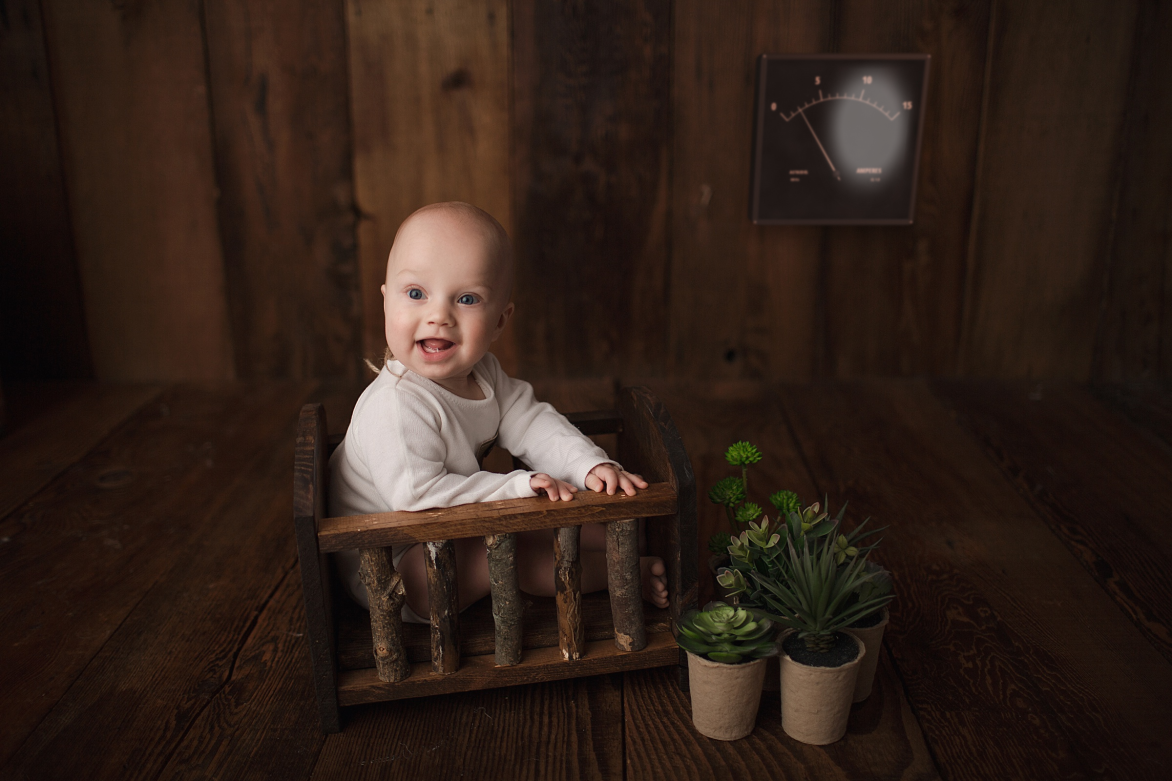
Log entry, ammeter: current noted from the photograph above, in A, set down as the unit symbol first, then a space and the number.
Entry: A 2
